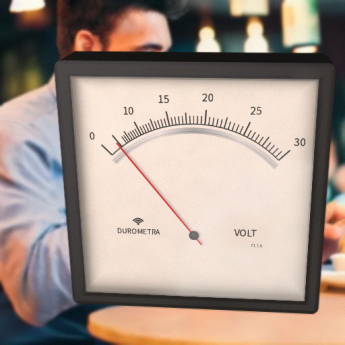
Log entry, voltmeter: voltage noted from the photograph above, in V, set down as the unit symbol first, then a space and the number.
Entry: V 5
